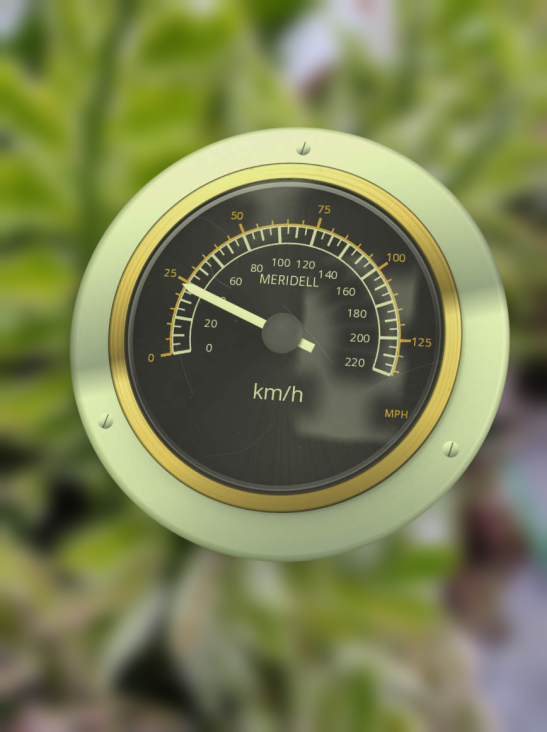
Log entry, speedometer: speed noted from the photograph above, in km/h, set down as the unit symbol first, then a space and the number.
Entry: km/h 37.5
